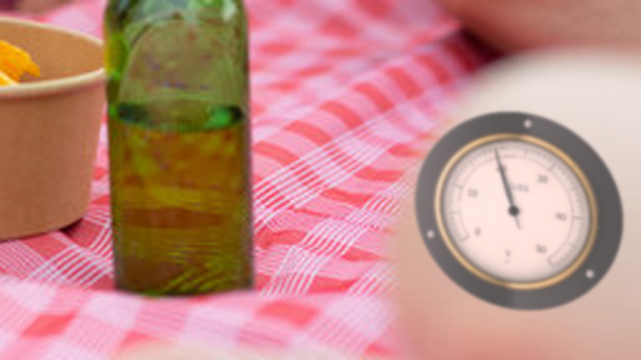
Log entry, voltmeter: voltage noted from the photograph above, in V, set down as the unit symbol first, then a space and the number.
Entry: V 20
